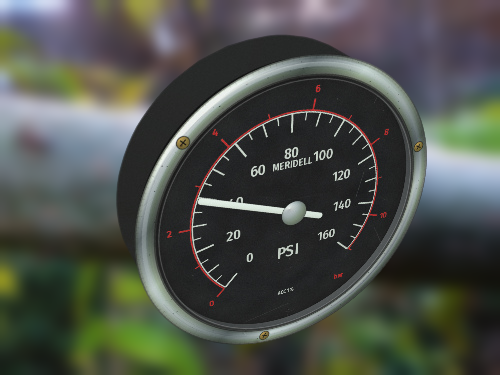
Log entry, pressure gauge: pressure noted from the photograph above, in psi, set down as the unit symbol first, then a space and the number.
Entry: psi 40
